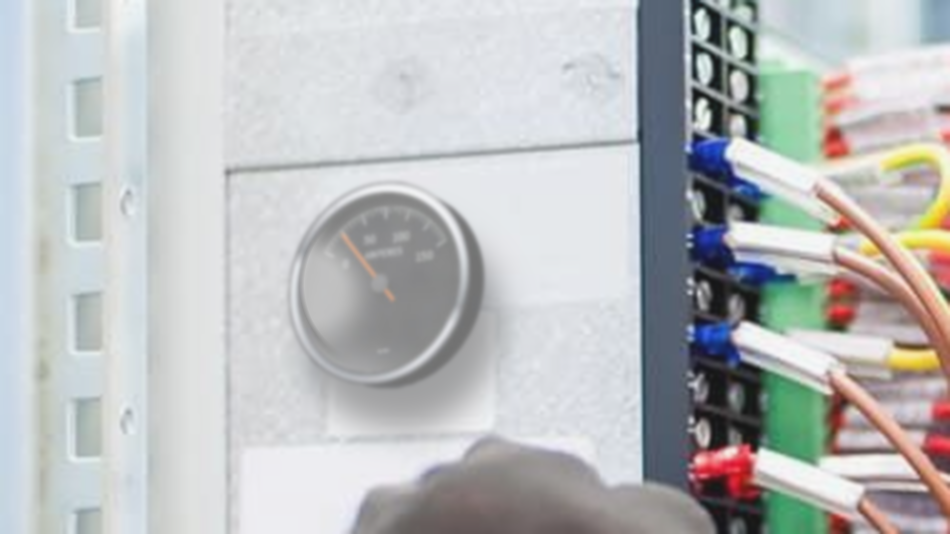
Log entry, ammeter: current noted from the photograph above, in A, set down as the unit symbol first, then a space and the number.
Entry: A 25
